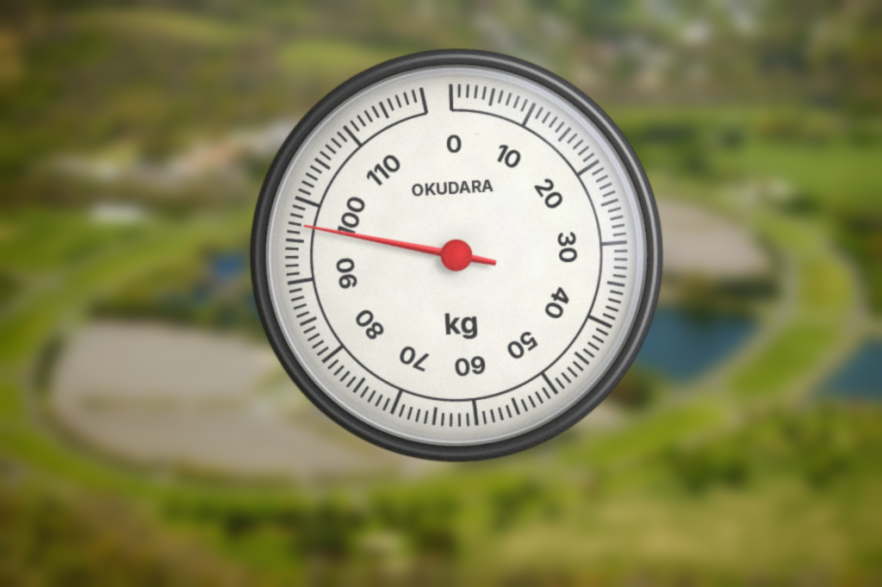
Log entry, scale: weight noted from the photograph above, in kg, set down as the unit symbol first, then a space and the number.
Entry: kg 97
